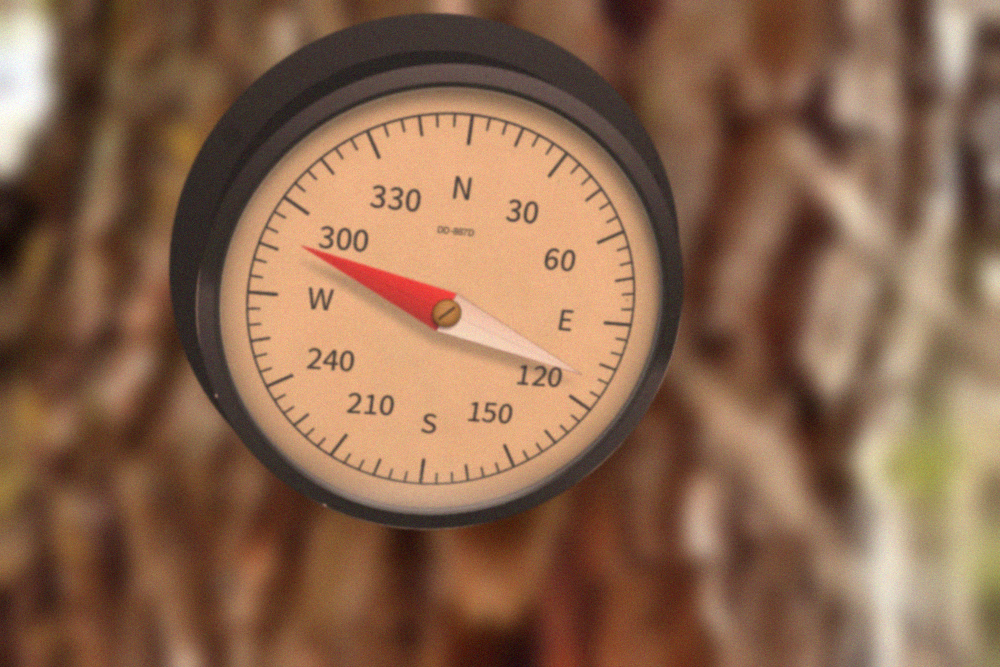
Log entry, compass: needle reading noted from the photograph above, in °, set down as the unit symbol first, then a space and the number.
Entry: ° 290
